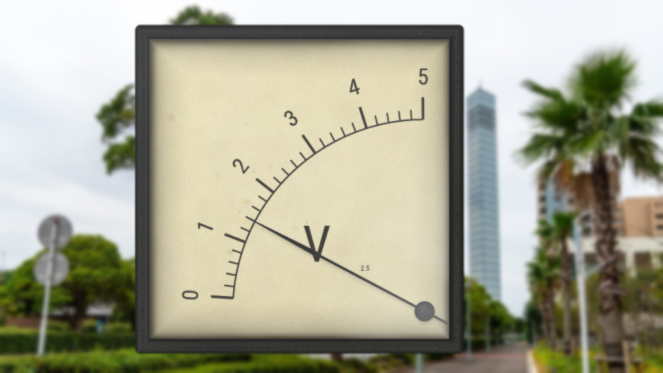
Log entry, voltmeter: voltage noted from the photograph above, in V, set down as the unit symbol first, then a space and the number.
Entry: V 1.4
